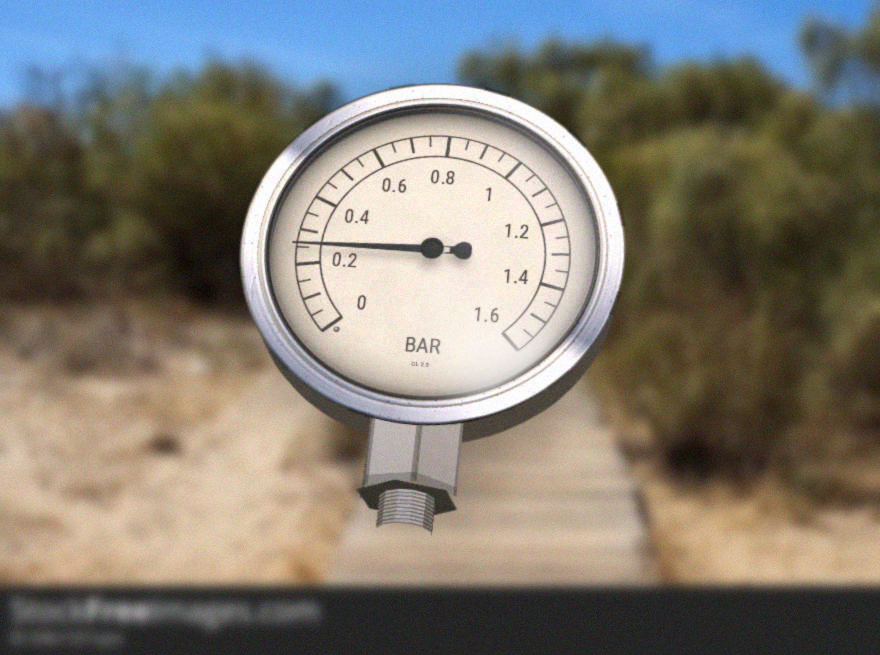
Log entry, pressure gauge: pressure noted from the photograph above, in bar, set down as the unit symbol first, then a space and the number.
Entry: bar 0.25
